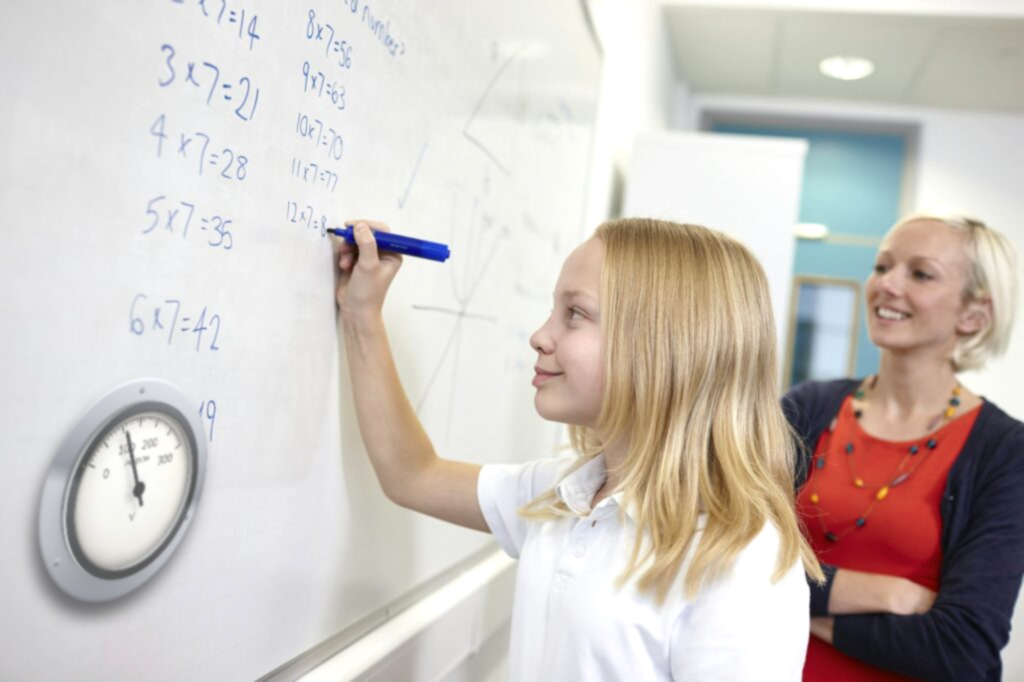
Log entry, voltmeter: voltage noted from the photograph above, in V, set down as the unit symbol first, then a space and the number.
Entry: V 100
